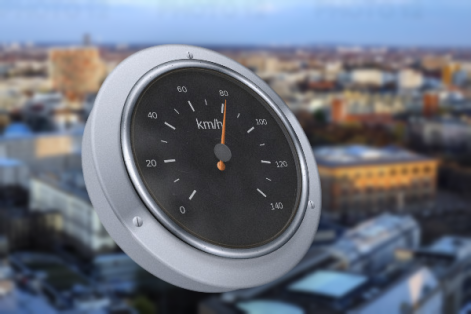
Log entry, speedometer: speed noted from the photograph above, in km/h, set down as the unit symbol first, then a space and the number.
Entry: km/h 80
